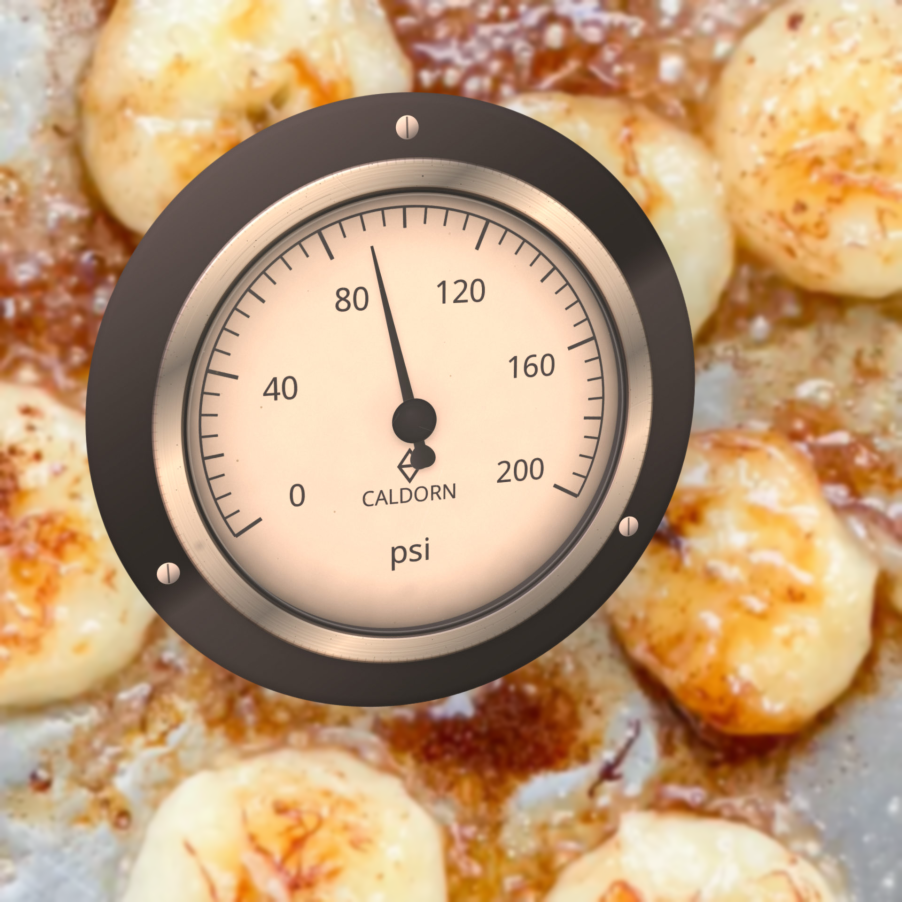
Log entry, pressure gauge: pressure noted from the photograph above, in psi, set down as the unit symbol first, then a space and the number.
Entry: psi 90
